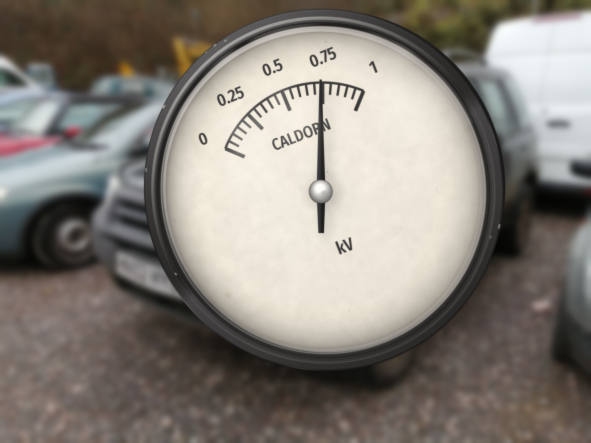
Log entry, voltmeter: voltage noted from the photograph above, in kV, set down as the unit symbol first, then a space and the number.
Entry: kV 0.75
